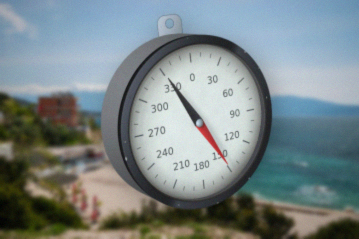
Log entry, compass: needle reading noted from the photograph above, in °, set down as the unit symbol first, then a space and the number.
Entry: ° 150
